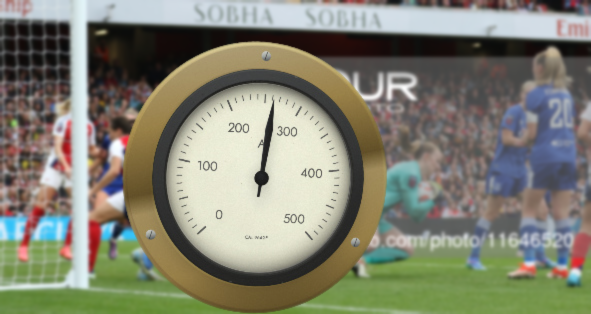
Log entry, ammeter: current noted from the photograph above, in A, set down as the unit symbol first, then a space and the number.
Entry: A 260
